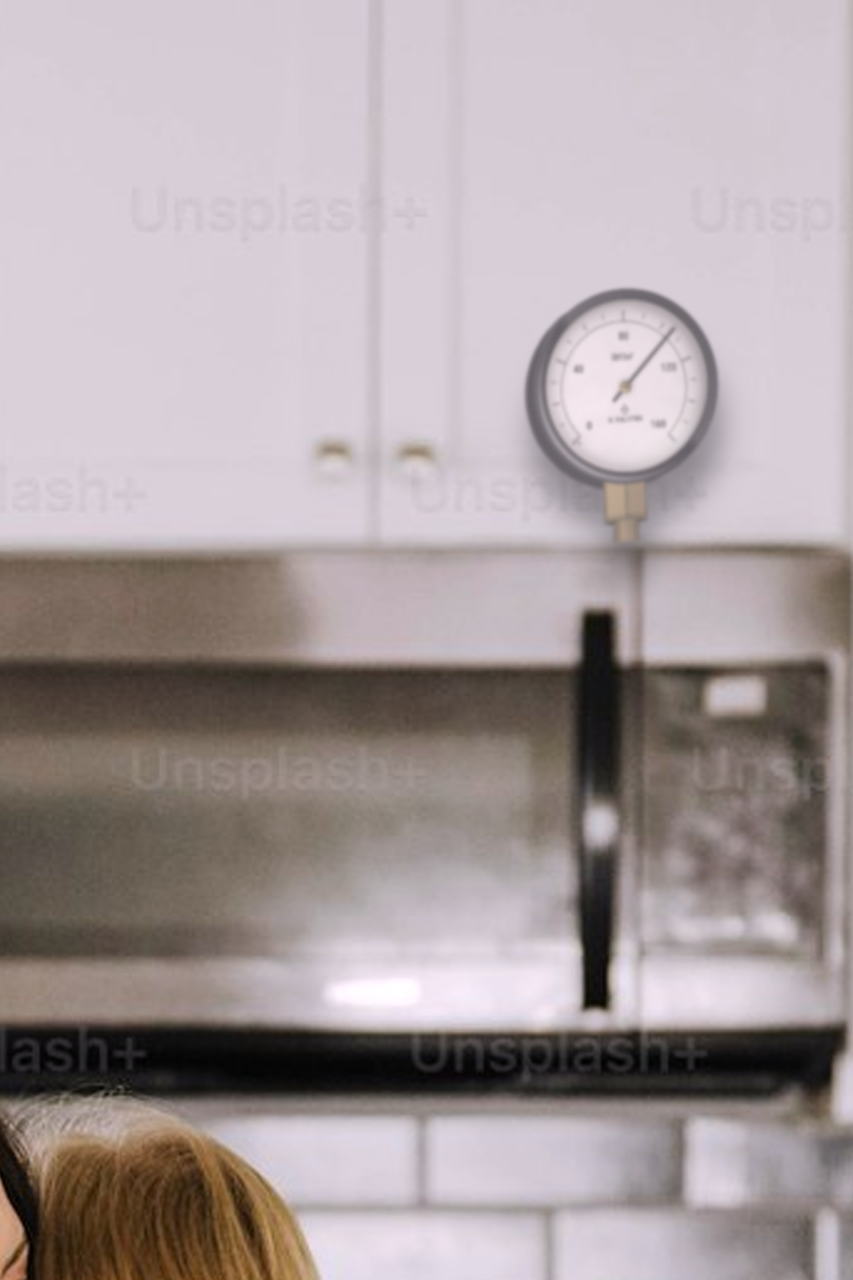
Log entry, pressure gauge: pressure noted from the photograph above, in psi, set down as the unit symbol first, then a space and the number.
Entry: psi 105
